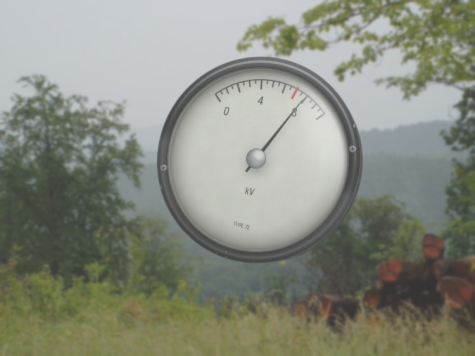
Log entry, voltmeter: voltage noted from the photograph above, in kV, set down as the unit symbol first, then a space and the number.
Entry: kV 8
